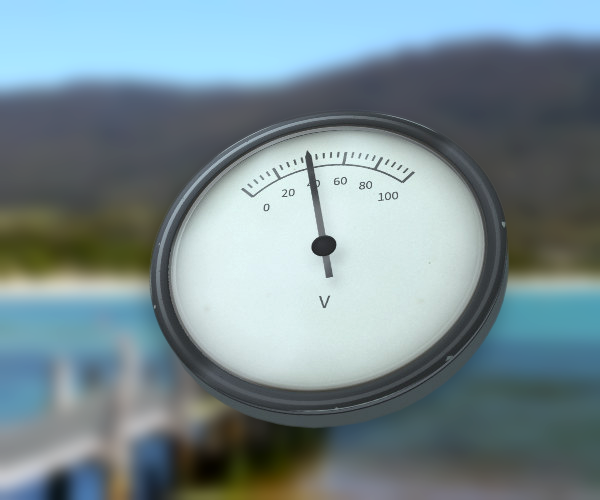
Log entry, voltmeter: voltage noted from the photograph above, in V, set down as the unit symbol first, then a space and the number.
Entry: V 40
